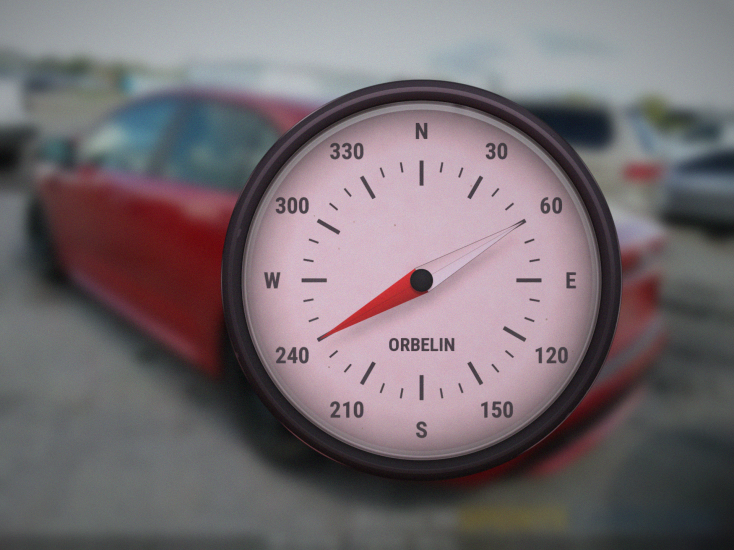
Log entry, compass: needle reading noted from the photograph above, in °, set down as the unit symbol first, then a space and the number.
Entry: ° 240
